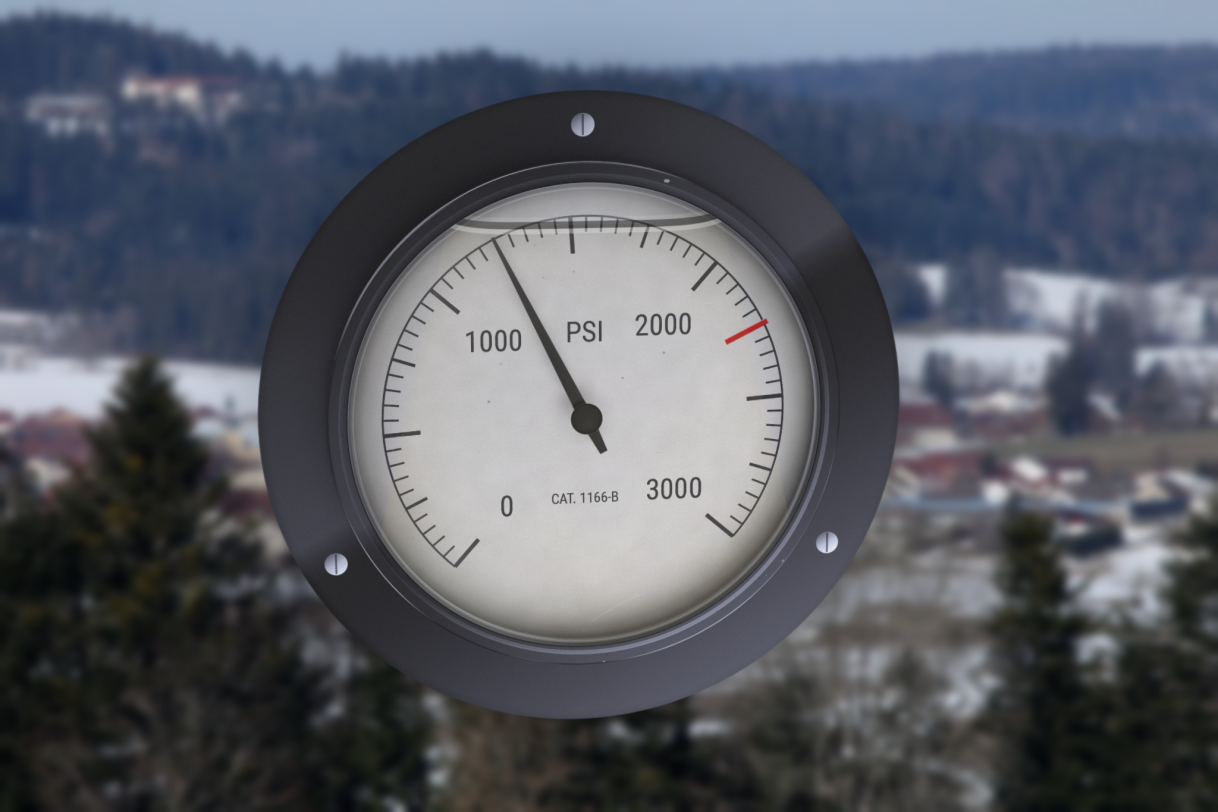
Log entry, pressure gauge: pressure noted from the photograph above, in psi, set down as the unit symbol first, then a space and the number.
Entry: psi 1250
